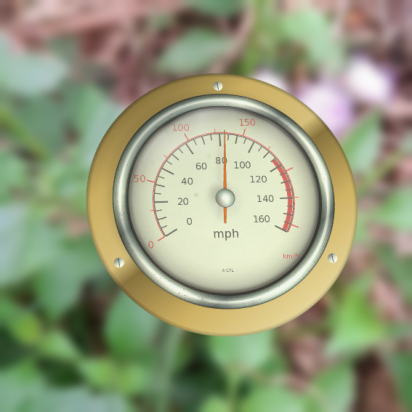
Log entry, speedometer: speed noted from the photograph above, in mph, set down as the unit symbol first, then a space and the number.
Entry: mph 82.5
